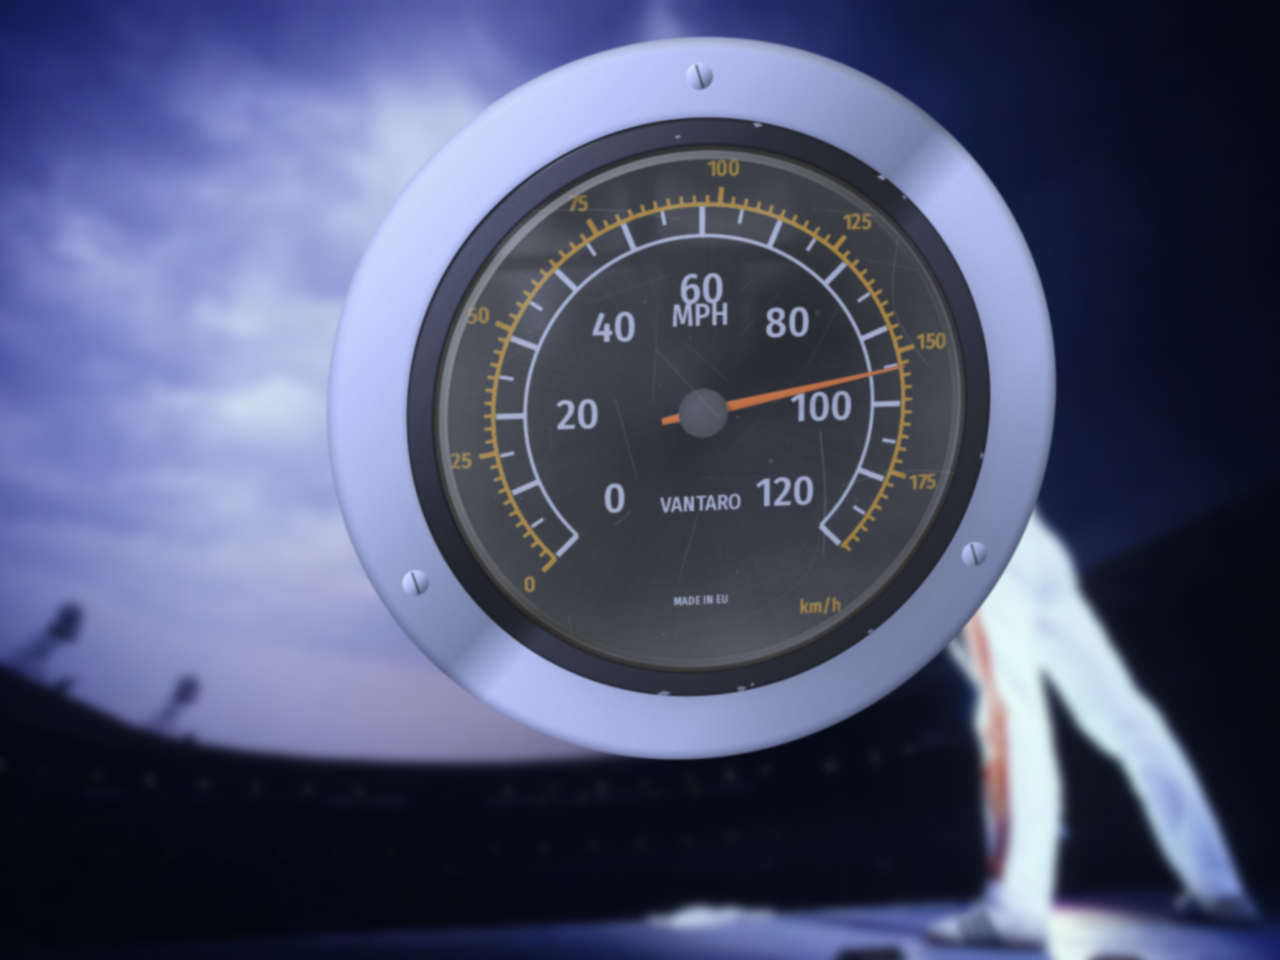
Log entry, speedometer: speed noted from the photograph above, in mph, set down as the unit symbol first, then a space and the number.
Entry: mph 95
